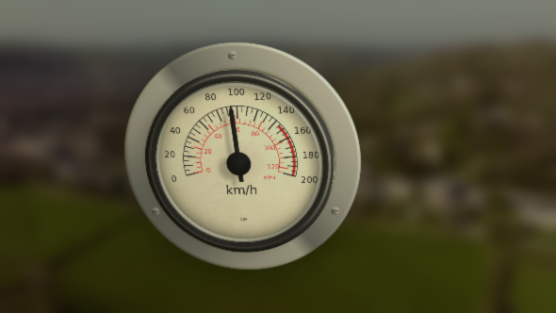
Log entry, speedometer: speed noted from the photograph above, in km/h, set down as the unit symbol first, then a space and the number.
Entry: km/h 95
